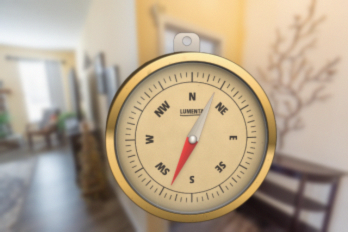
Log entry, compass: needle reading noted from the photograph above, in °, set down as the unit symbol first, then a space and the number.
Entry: ° 205
